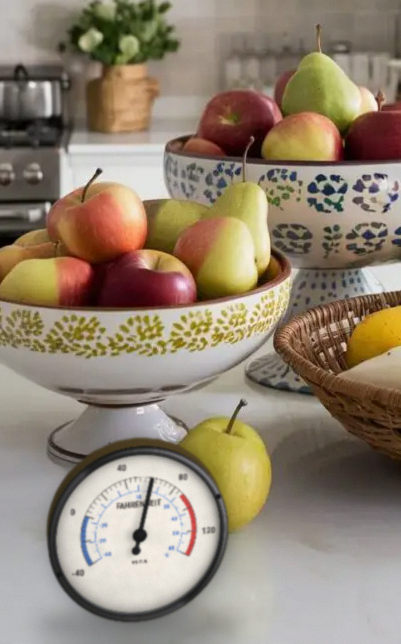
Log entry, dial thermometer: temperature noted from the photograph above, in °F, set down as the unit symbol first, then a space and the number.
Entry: °F 60
